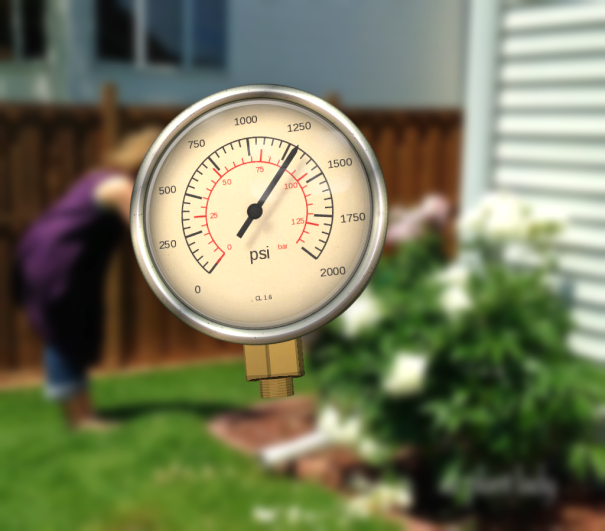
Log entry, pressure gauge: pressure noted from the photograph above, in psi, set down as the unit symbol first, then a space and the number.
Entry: psi 1300
